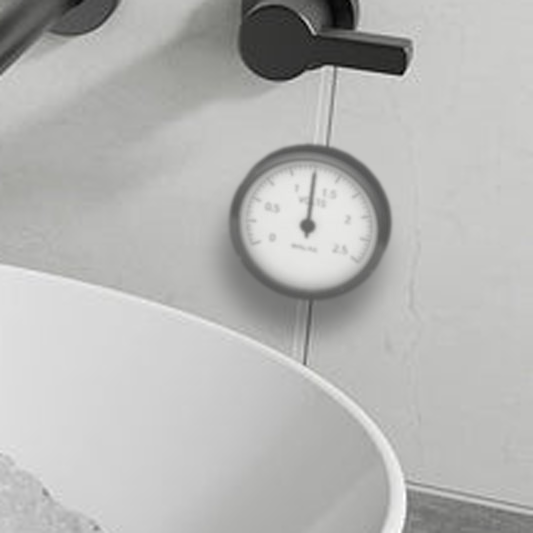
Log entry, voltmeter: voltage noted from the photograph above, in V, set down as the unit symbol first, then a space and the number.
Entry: V 1.25
